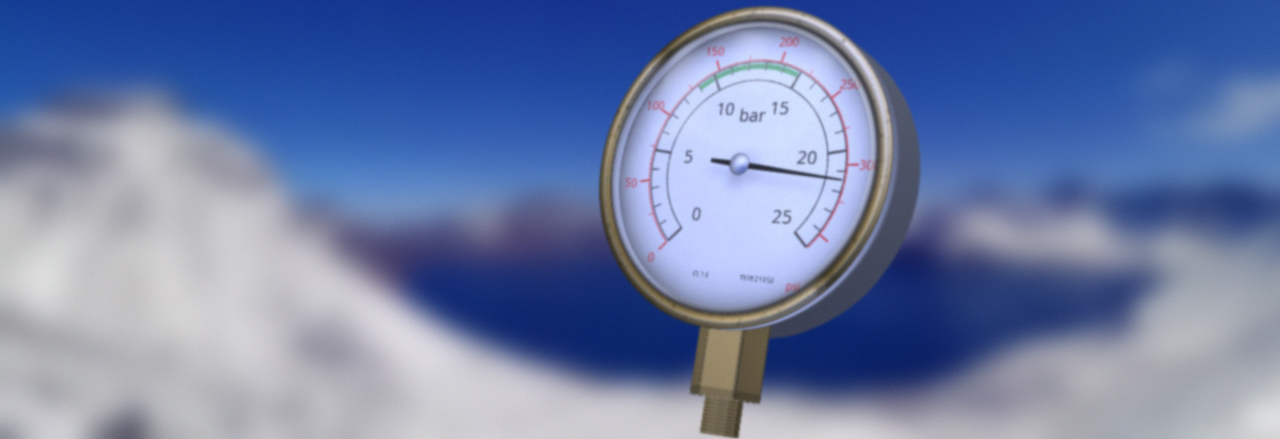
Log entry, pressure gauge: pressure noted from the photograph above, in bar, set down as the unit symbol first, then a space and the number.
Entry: bar 21.5
